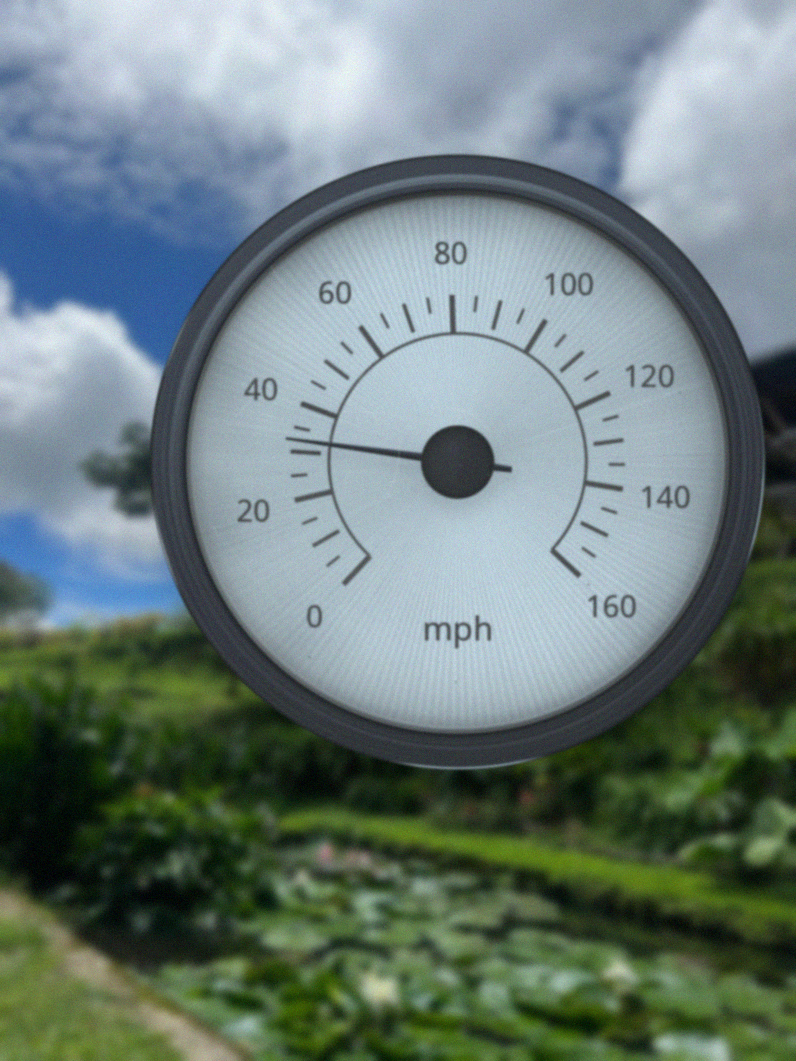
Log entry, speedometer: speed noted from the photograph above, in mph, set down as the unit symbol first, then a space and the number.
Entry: mph 32.5
